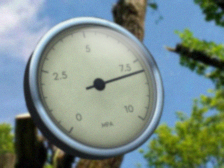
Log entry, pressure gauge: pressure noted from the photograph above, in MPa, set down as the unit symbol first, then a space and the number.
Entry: MPa 8
